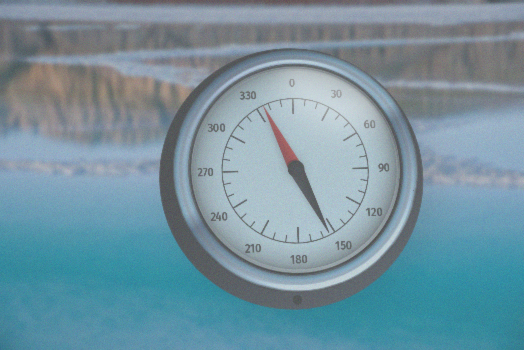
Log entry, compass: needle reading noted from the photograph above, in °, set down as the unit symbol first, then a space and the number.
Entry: ° 335
